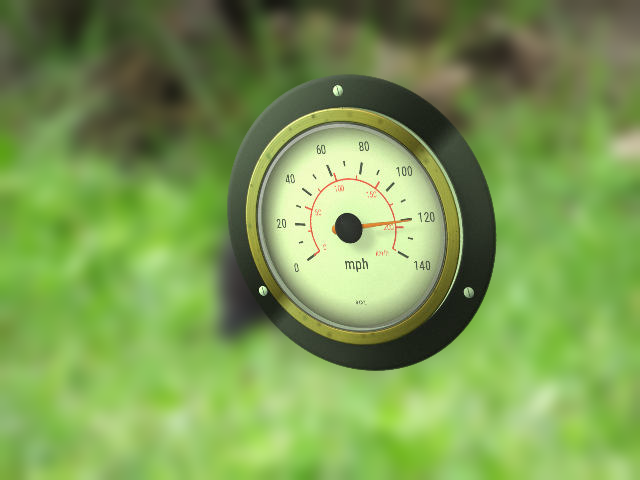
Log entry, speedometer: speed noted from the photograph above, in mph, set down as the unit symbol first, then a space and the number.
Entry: mph 120
